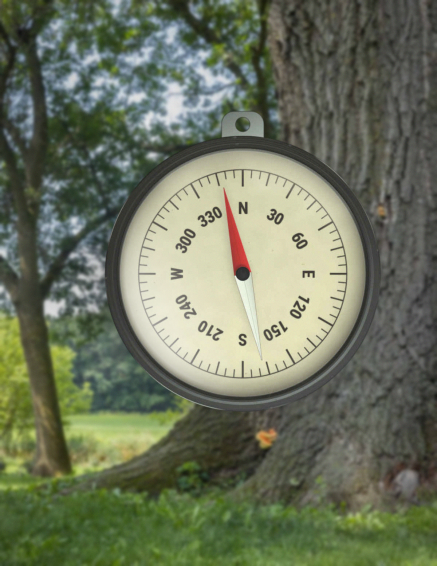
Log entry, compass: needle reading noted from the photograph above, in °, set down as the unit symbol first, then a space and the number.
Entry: ° 347.5
